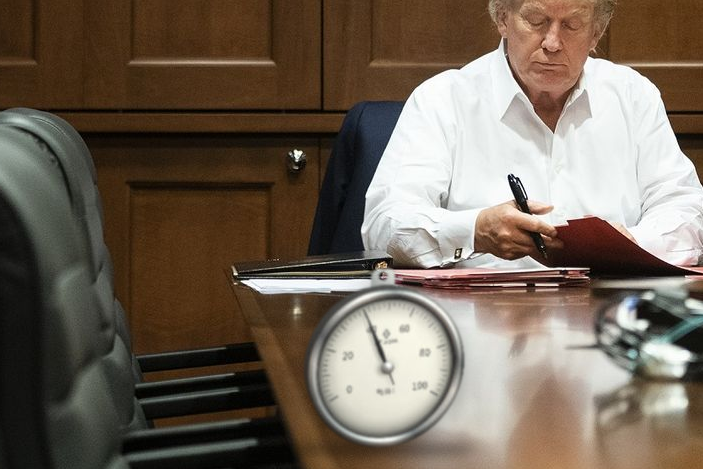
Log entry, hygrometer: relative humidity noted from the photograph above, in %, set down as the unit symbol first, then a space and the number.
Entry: % 40
